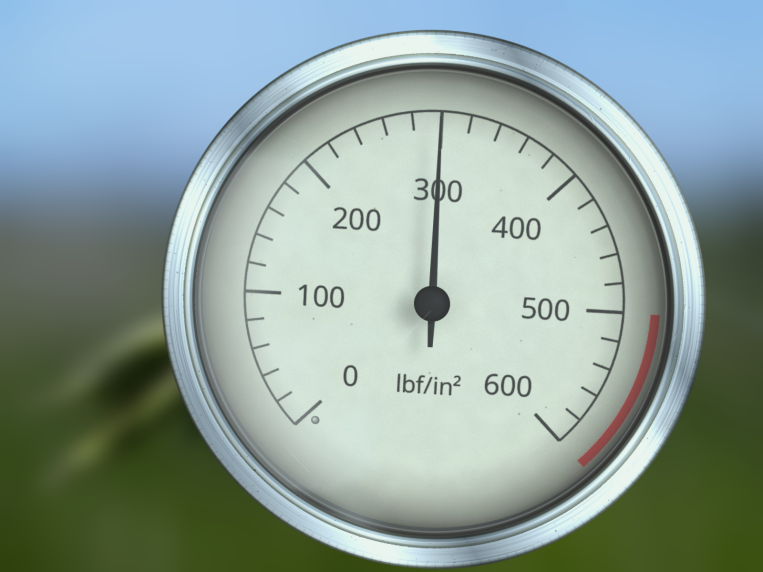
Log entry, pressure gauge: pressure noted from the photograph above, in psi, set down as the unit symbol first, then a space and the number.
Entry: psi 300
